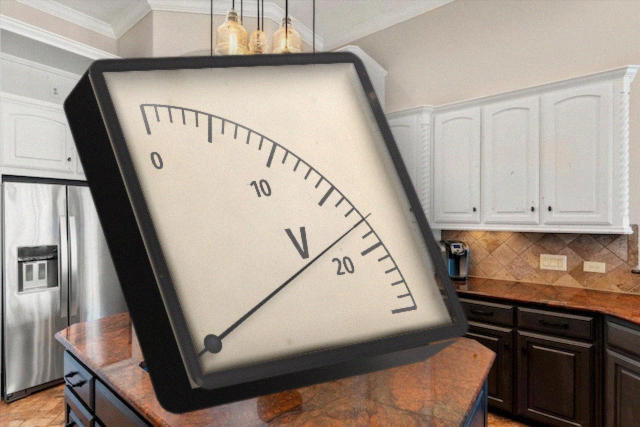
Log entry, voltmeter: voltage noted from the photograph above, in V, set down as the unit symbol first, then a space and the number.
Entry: V 18
